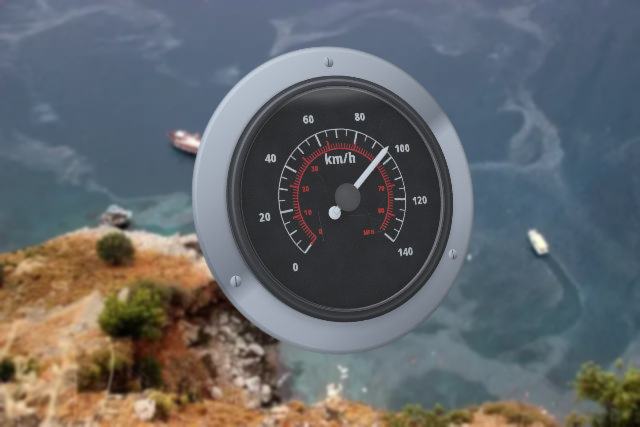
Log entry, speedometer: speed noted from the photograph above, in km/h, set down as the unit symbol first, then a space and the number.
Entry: km/h 95
